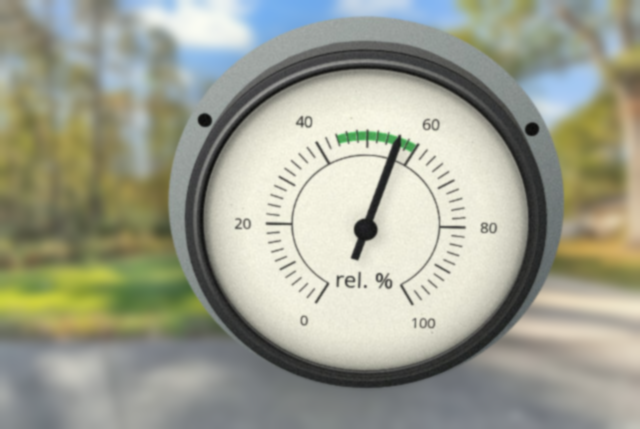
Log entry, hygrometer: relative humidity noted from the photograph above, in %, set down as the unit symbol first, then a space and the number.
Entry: % 56
